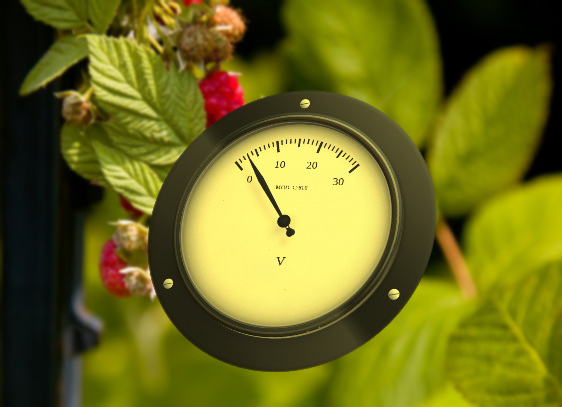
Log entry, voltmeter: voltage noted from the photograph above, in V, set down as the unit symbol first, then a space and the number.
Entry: V 3
